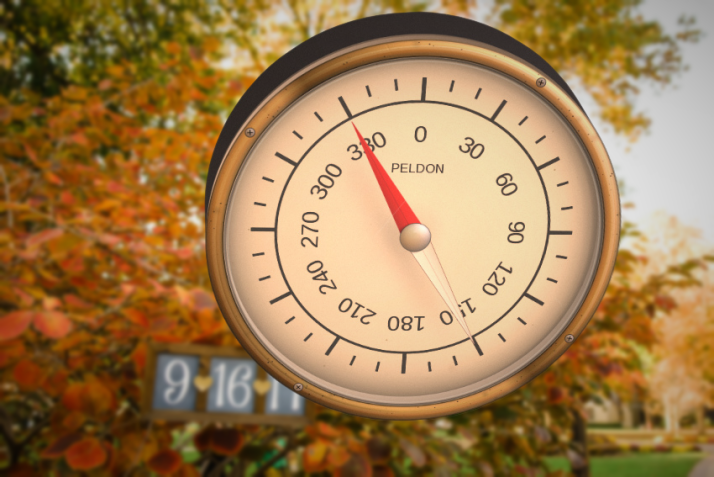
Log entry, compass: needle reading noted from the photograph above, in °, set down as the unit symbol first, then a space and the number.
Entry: ° 330
